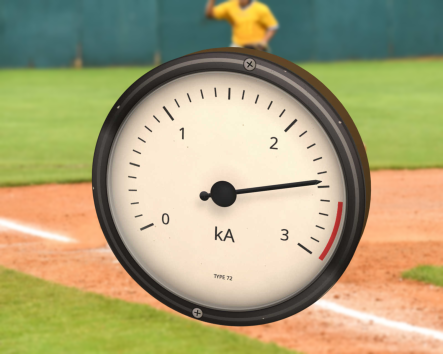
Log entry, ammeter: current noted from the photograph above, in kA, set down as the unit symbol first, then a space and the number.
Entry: kA 2.45
